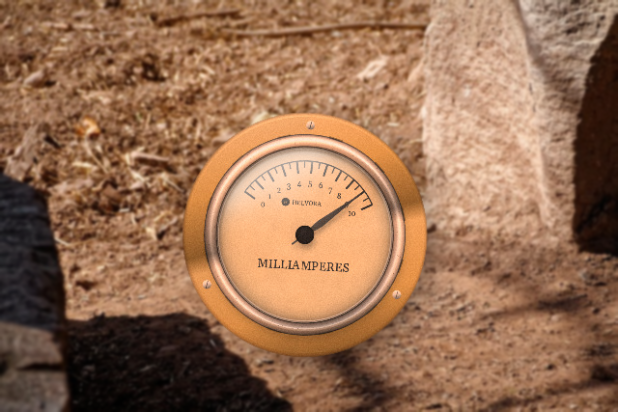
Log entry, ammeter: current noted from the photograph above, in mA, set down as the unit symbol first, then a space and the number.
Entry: mA 9
